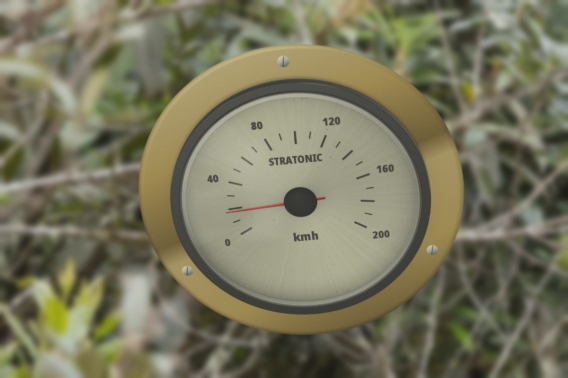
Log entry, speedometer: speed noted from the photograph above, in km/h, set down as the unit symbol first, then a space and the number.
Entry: km/h 20
